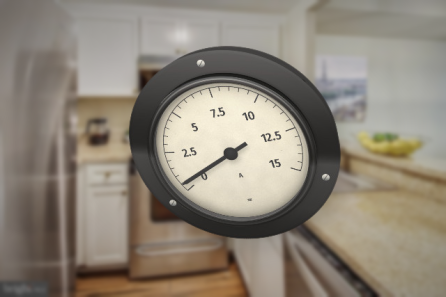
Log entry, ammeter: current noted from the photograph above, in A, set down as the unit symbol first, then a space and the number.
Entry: A 0.5
